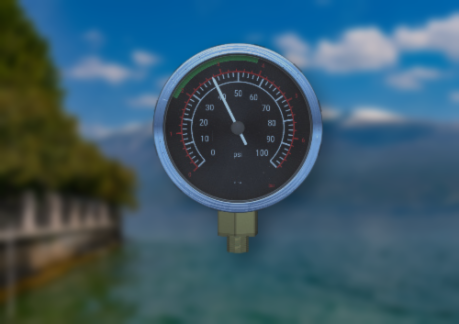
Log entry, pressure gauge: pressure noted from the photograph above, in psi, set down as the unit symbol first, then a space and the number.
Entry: psi 40
